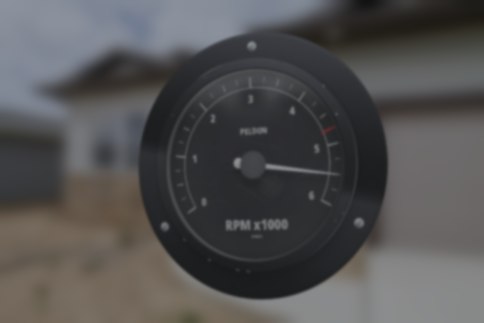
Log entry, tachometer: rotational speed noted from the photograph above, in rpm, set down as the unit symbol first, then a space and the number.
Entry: rpm 5500
